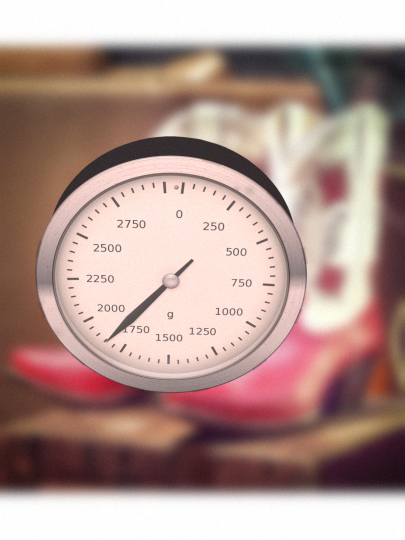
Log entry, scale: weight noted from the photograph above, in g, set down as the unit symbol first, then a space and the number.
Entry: g 1850
